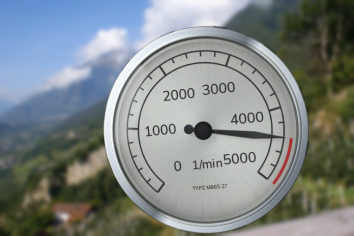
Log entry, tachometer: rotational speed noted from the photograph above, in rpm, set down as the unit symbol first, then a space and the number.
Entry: rpm 4400
